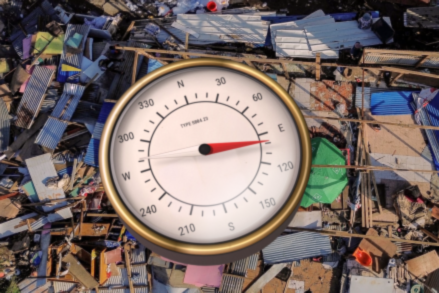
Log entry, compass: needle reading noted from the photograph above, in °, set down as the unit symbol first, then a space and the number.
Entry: ° 100
